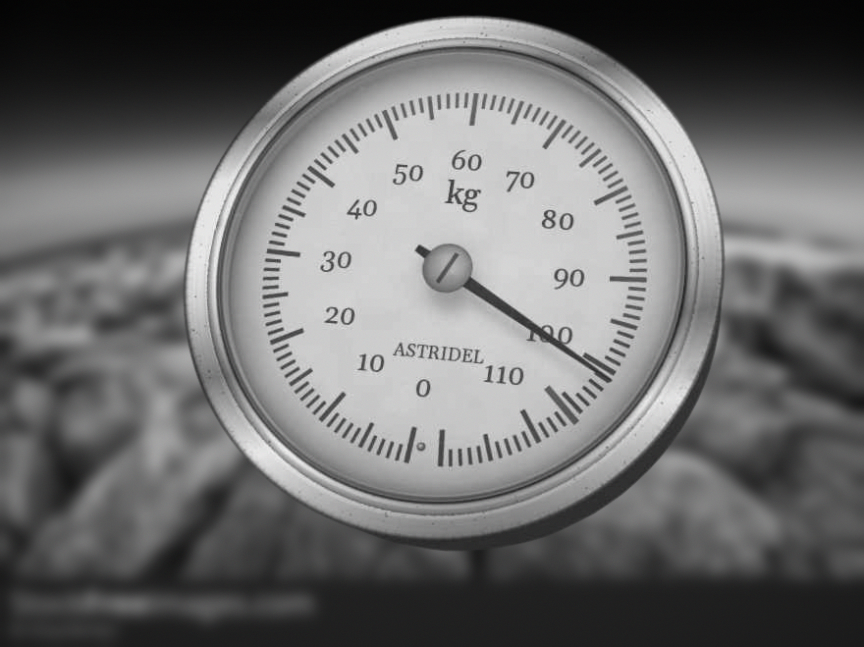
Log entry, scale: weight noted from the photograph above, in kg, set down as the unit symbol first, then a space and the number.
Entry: kg 101
